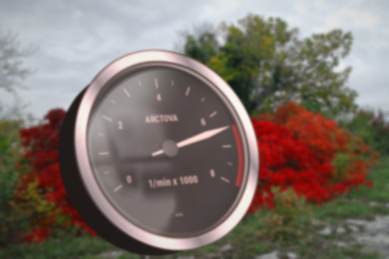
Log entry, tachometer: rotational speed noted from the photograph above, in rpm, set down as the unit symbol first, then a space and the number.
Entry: rpm 6500
